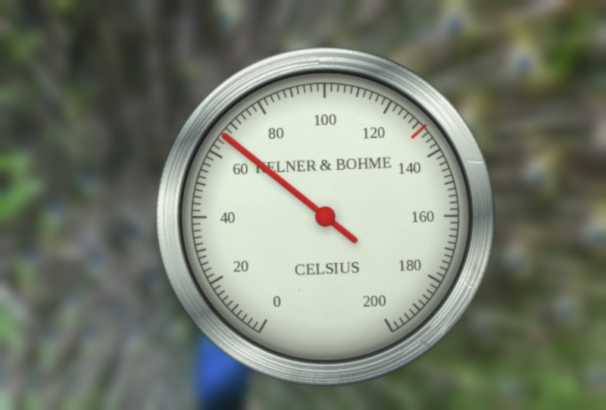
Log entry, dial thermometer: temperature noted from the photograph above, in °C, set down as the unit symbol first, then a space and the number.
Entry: °C 66
